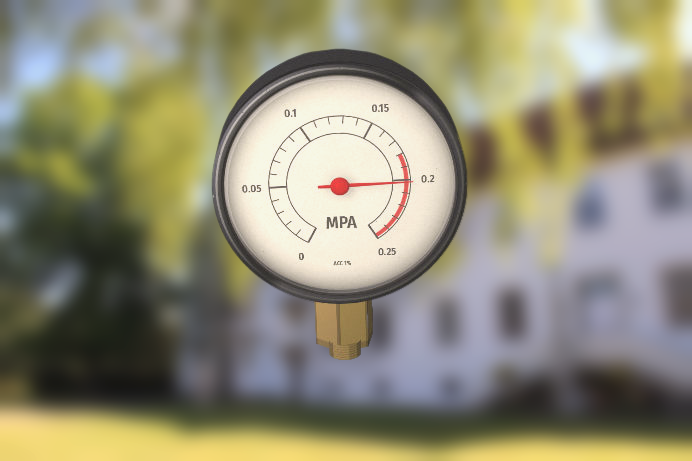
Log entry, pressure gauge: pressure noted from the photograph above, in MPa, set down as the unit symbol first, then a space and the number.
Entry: MPa 0.2
